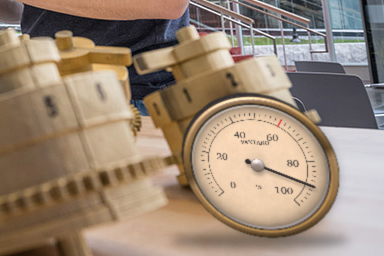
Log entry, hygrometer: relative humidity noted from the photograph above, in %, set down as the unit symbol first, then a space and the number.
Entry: % 90
